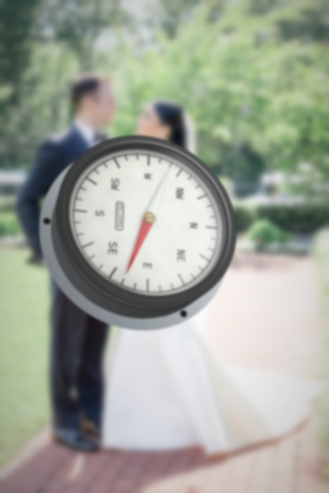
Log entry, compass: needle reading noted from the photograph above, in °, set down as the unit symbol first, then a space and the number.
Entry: ° 110
